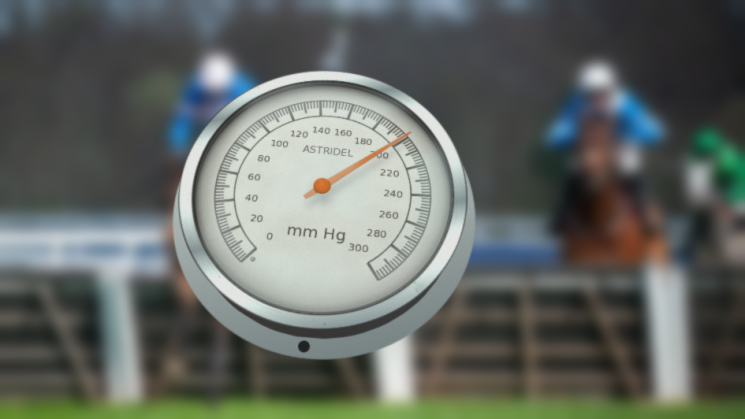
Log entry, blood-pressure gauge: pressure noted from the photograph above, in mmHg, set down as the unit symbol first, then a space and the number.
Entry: mmHg 200
